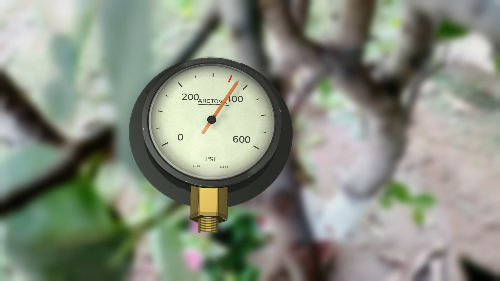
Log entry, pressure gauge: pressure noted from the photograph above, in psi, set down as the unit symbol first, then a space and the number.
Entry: psi 375
